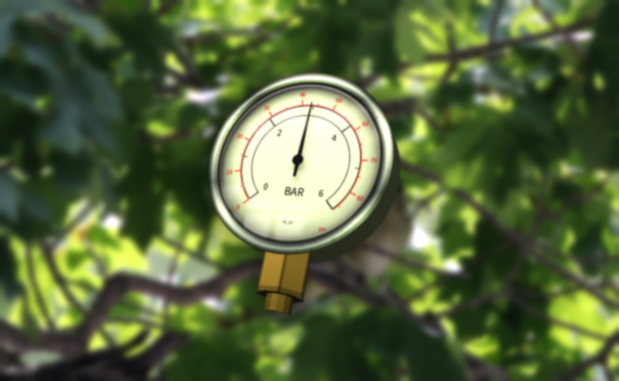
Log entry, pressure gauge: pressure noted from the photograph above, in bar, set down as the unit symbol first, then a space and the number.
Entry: bar 3
